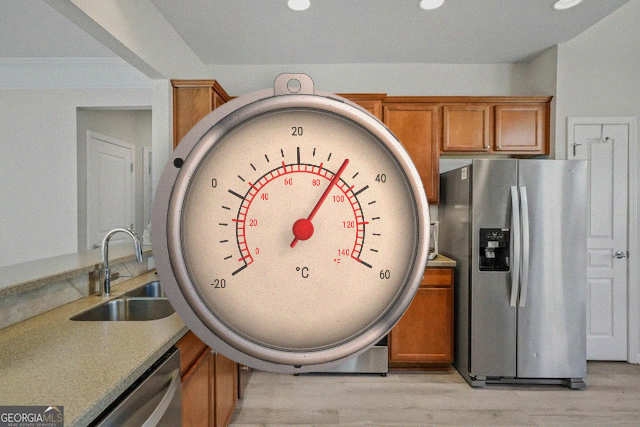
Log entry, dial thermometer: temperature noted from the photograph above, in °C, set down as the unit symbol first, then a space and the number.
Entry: °C 32
